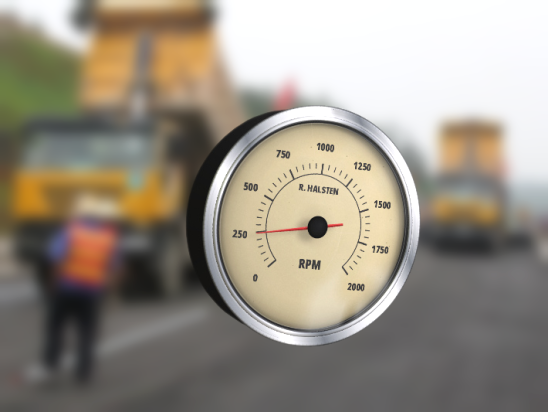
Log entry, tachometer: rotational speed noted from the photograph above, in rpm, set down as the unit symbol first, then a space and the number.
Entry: rpm 250
